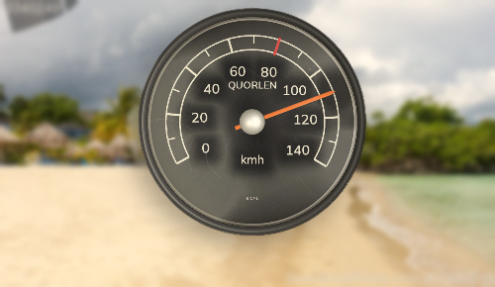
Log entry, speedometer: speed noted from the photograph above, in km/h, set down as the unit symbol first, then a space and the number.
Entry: km/h 110
